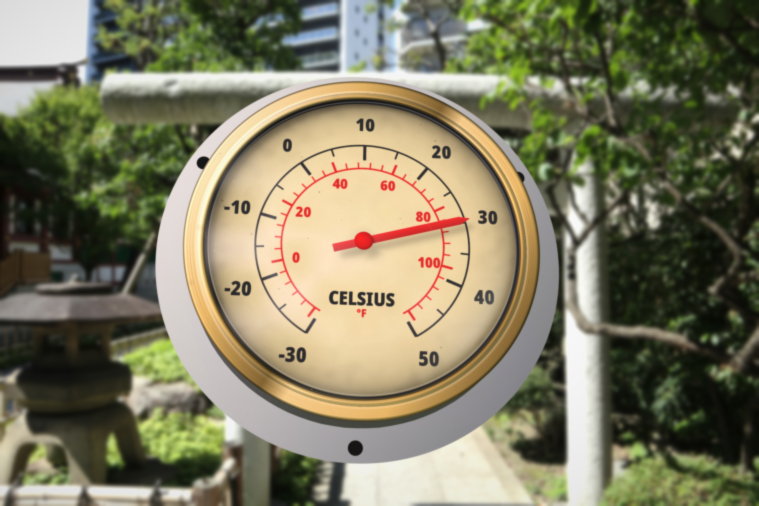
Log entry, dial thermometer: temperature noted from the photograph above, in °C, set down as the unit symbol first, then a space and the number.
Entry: °C 30
